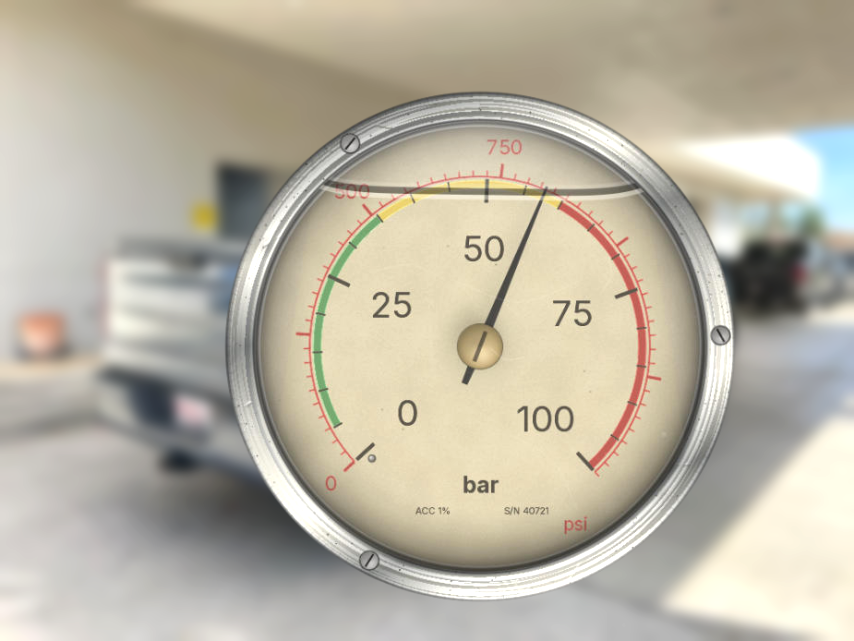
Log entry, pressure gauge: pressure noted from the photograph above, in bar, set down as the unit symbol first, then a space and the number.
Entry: bar 57.5
